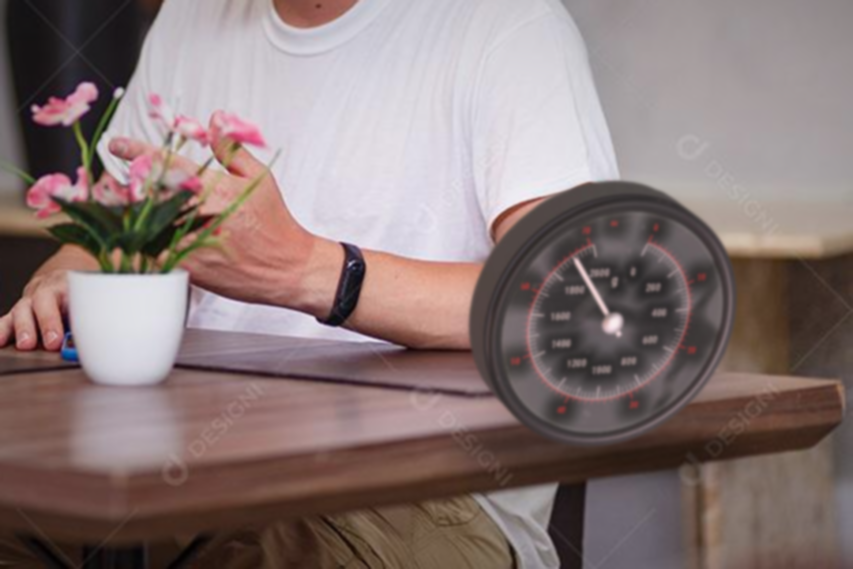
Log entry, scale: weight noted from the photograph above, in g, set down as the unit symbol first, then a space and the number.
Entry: g 1900
